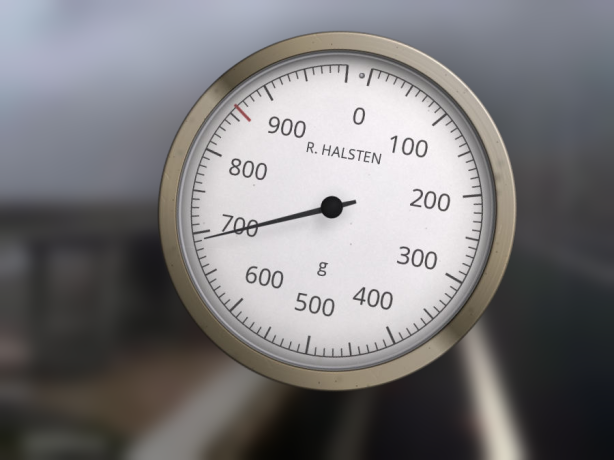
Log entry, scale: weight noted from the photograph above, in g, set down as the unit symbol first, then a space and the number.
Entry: g 690
